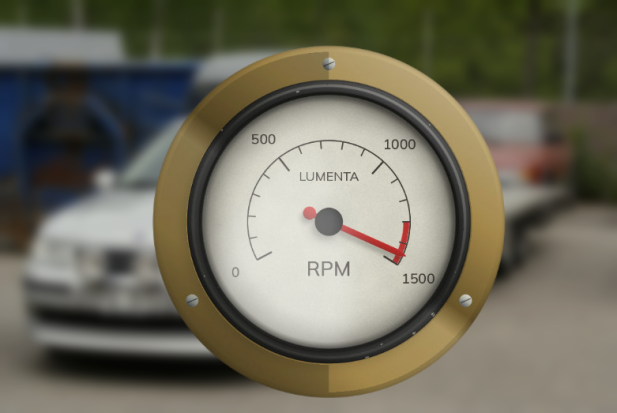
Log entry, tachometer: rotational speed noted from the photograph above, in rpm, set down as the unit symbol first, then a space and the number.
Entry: rpm 1450
